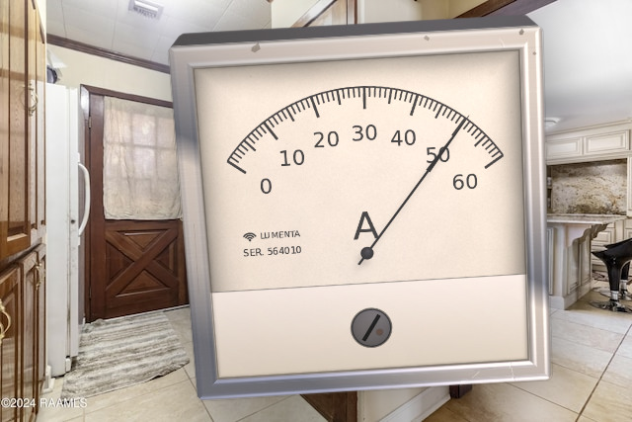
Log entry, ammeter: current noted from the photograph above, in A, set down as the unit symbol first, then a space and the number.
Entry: A 50
